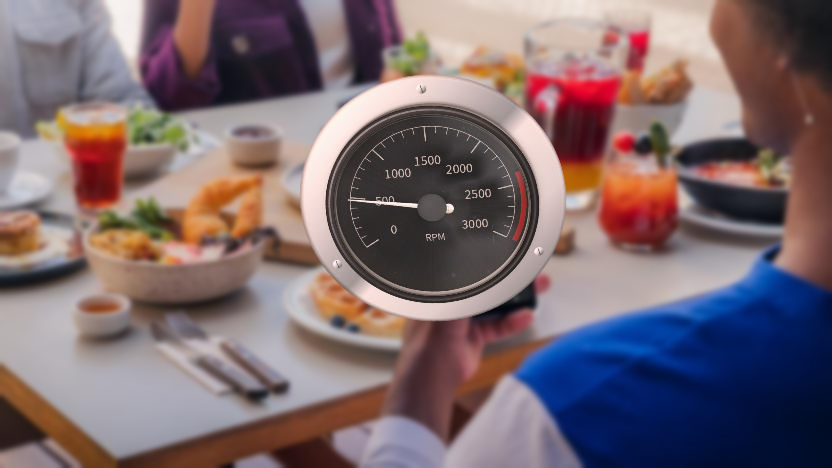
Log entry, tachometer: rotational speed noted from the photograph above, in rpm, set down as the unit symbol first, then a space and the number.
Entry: rpm 500
